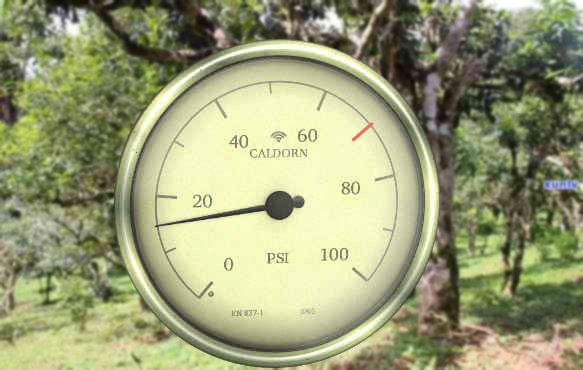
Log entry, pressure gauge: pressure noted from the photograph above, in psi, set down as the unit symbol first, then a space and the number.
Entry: psi 15
